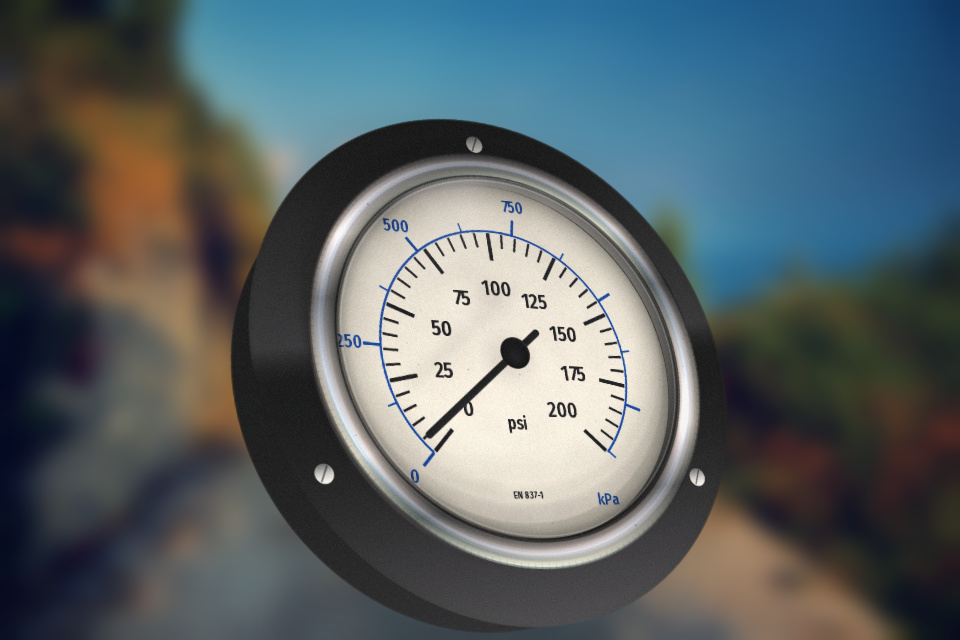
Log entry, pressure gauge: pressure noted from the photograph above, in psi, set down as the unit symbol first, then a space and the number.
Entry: psi 5
